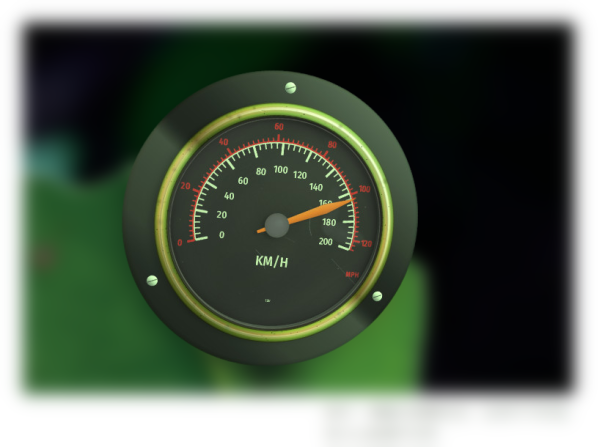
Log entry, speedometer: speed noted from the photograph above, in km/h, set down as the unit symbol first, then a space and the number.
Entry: km/h 164
